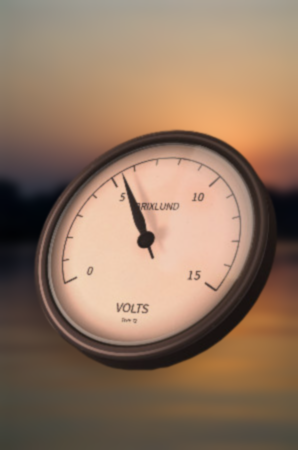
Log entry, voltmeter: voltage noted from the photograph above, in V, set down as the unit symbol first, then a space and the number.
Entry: V 5.5
